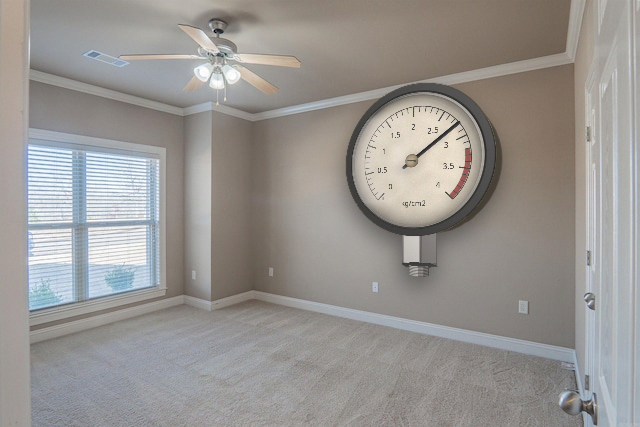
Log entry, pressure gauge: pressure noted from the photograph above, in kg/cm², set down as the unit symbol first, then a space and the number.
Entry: kg/cm² 2.8
